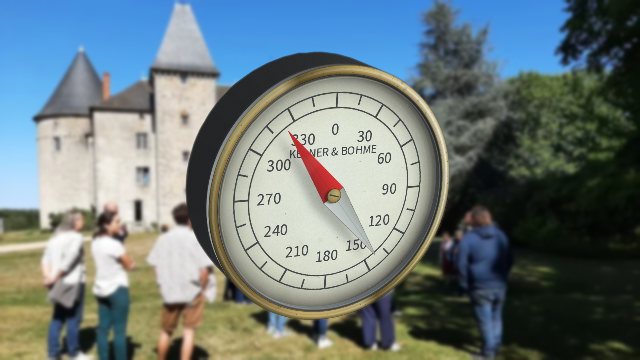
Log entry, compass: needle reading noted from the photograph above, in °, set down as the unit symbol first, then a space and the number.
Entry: ° 322.5
